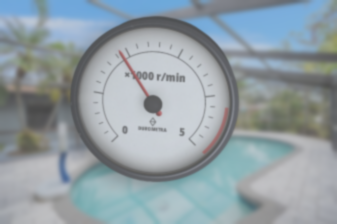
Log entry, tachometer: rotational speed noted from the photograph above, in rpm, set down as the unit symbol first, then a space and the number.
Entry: rpm 1900
